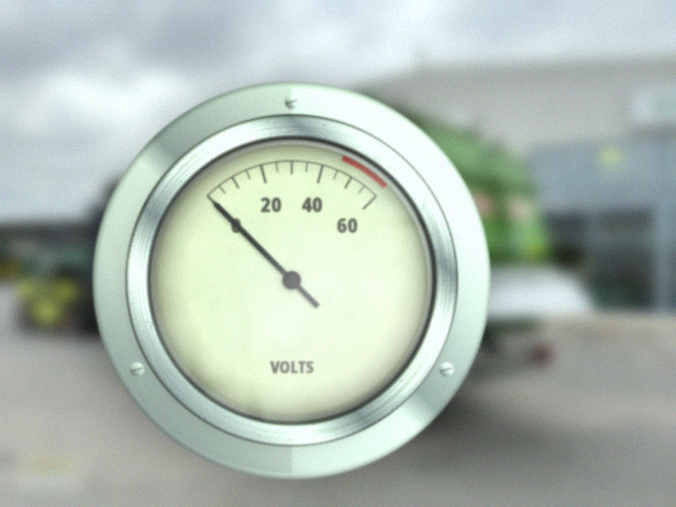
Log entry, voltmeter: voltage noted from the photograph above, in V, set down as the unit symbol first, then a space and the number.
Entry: V 0
